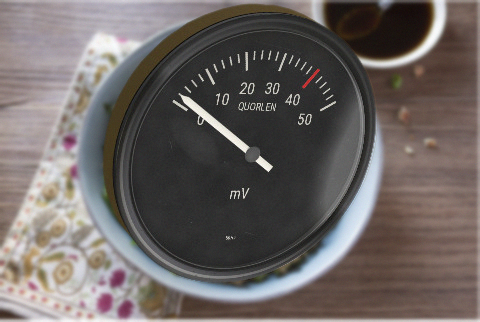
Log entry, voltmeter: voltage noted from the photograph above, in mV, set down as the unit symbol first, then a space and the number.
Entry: mV 2
